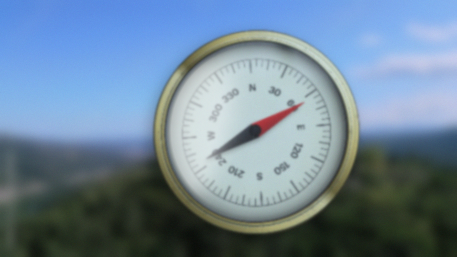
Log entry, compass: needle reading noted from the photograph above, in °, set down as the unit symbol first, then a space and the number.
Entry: ° 65
